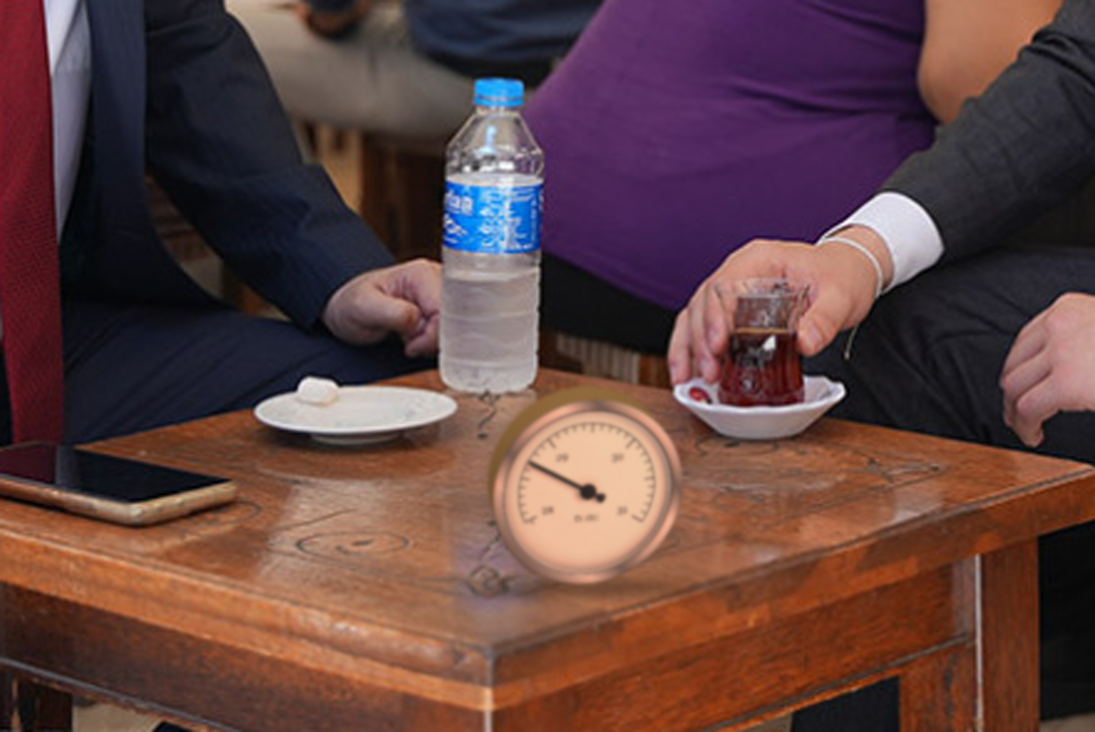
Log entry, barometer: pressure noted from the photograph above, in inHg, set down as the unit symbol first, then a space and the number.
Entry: inHg 28.7
